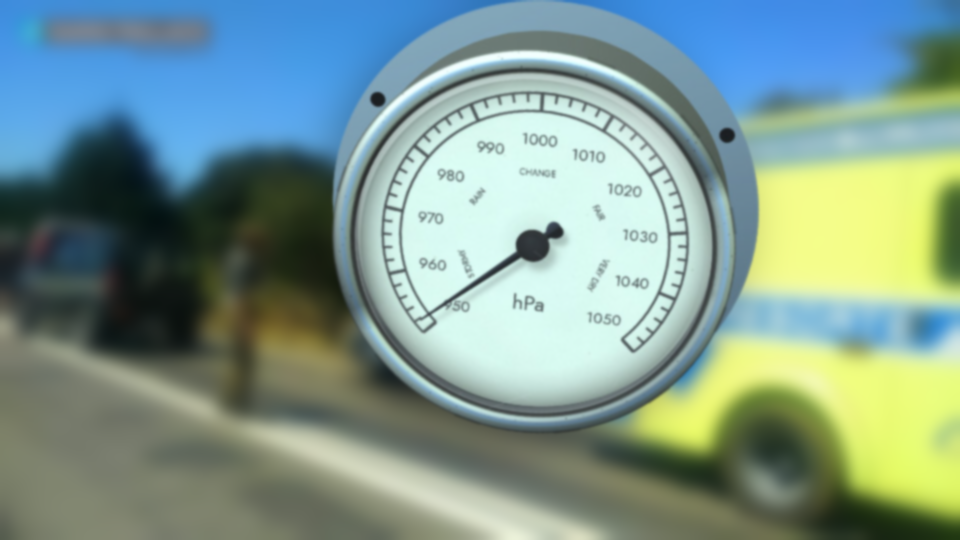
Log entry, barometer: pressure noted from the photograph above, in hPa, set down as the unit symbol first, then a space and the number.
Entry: hPa 952
